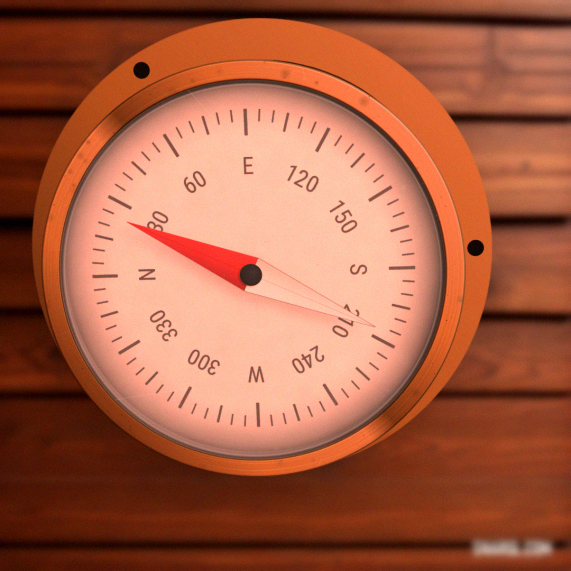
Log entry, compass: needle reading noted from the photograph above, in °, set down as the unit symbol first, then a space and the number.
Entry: ° 25
